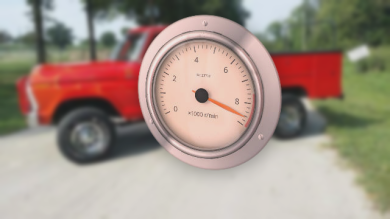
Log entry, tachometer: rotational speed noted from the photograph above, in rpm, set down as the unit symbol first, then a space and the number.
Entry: rpm 8600
